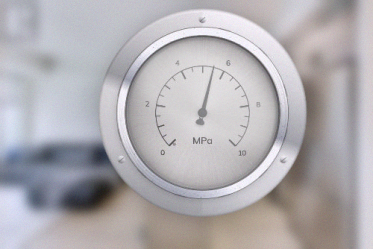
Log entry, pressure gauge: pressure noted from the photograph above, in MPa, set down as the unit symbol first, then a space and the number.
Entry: MPa 5.5
